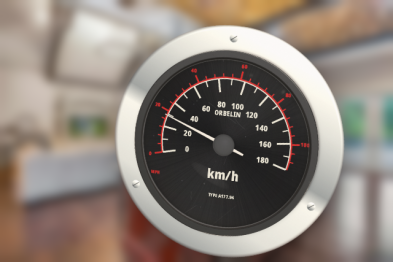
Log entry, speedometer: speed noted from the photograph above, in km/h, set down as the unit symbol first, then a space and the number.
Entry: km/h 30
